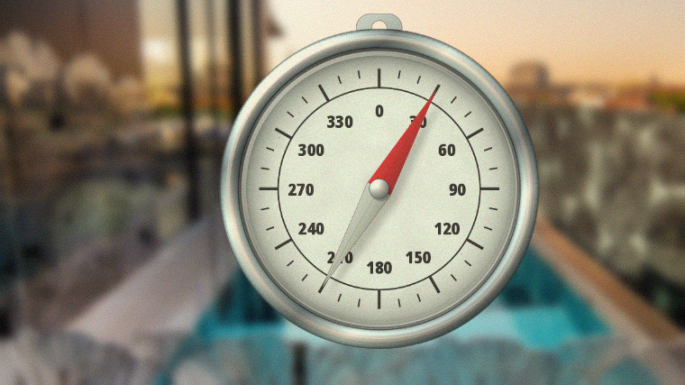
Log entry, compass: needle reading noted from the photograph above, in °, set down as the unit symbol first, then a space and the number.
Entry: ° 30
